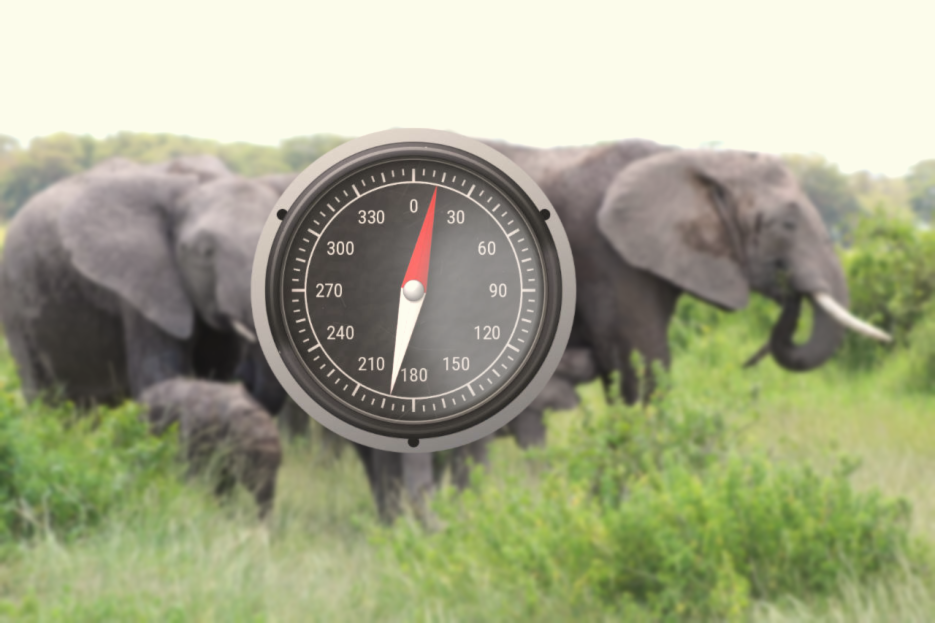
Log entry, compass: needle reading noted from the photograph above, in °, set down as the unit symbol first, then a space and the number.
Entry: ° 12.5
